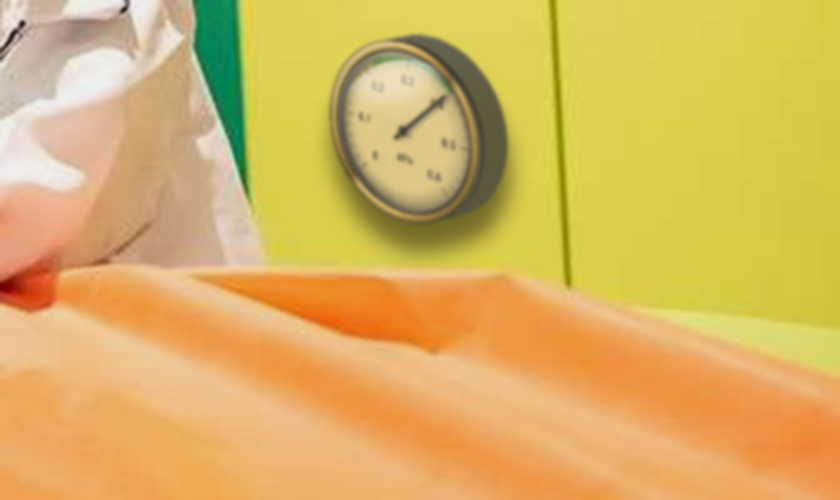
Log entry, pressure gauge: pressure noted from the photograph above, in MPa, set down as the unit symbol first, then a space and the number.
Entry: MPa 0.4
